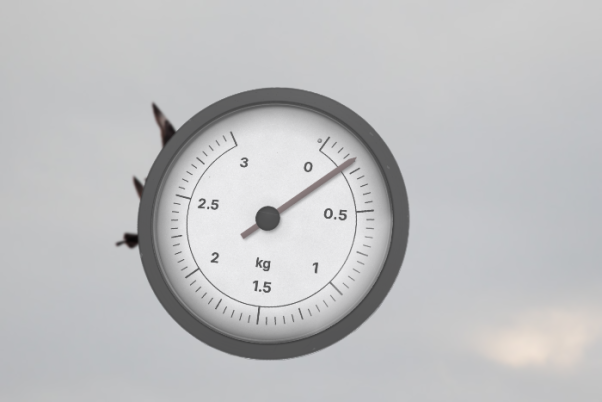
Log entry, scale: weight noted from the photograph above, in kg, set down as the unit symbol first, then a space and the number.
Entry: kg 0.2
